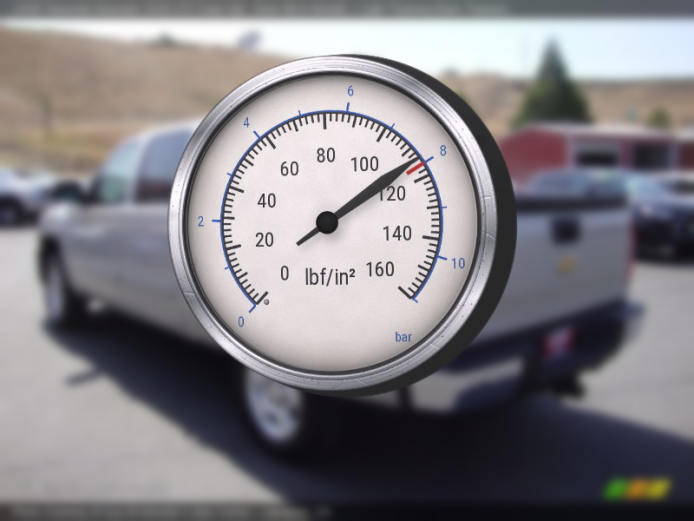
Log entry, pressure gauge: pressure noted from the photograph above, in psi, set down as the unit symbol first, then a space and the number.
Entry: psi 114
